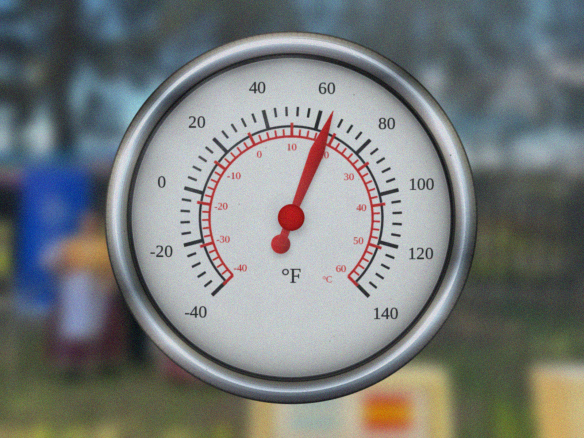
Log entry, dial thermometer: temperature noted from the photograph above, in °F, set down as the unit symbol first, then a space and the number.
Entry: °F 64
